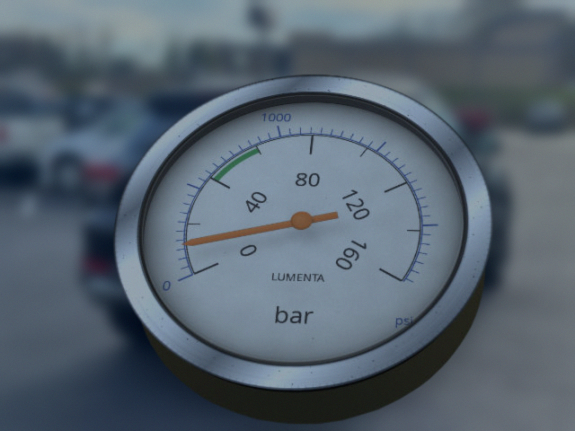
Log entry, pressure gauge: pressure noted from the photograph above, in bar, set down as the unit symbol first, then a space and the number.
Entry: bar 10
